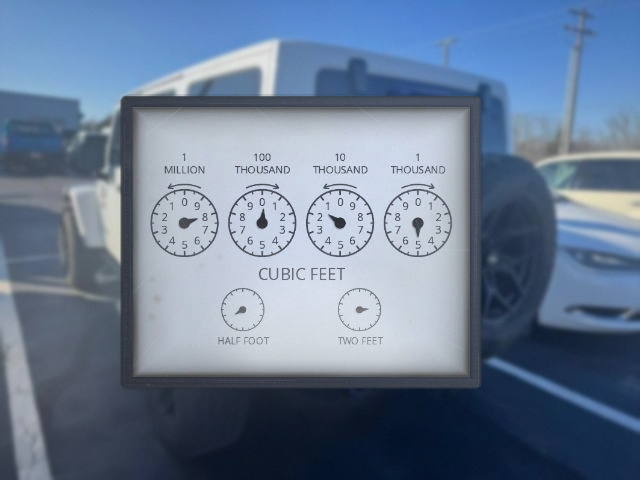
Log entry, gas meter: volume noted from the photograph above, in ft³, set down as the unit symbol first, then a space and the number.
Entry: ft³ 801500
